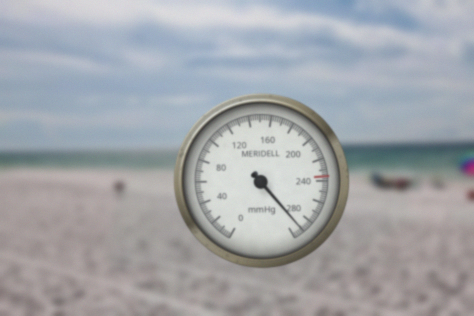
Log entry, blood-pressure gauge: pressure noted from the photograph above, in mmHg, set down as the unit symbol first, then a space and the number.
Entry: mmHg 290
